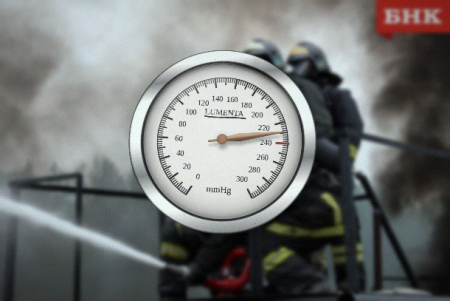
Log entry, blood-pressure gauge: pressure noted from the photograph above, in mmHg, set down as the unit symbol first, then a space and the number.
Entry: mmHg 230
